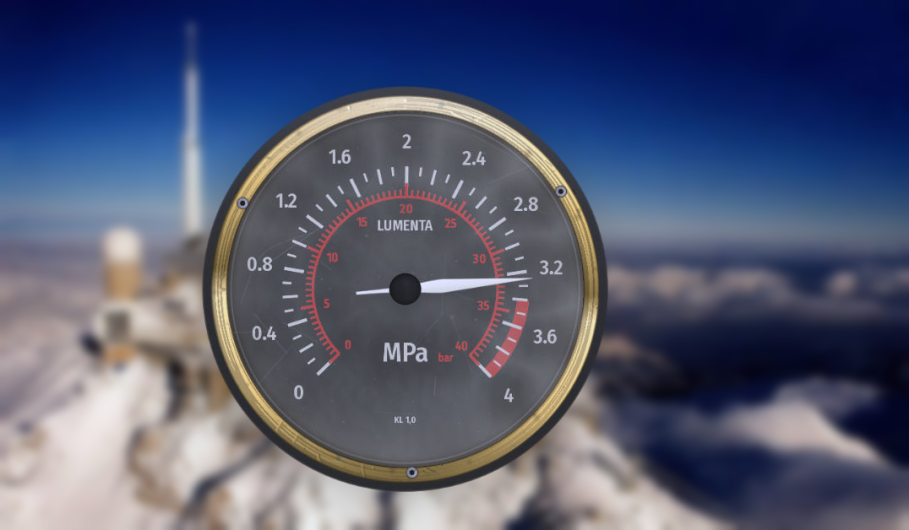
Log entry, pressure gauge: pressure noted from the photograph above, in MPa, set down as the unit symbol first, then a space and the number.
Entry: MPa 3.25
